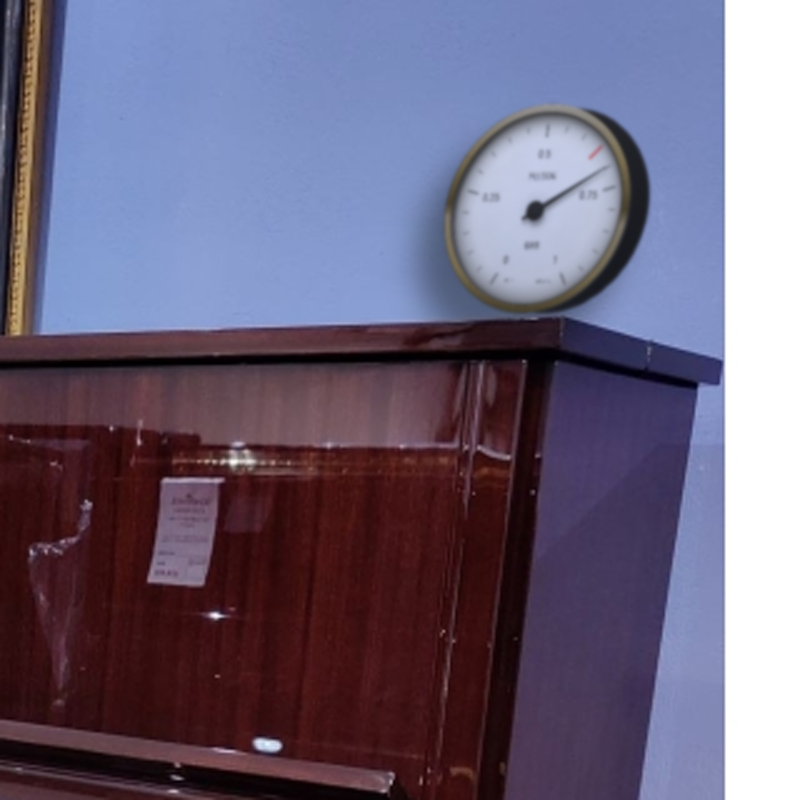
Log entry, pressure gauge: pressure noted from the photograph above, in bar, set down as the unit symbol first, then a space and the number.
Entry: bar 0.7
